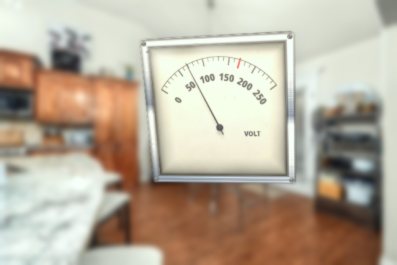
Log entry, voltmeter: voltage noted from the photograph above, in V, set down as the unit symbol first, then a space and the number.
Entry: V 70
